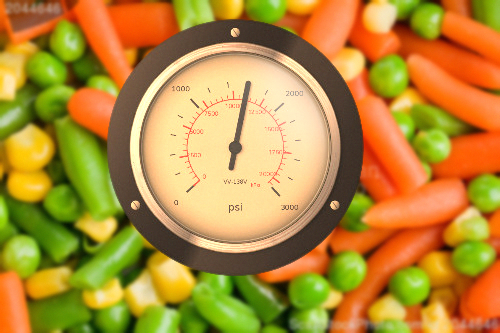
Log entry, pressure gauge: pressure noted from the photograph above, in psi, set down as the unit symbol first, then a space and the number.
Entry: psi 1600
